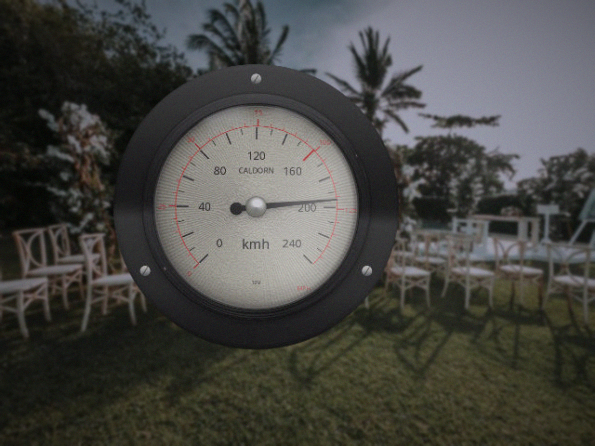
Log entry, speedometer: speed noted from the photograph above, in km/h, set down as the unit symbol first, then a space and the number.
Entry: km/h 195
